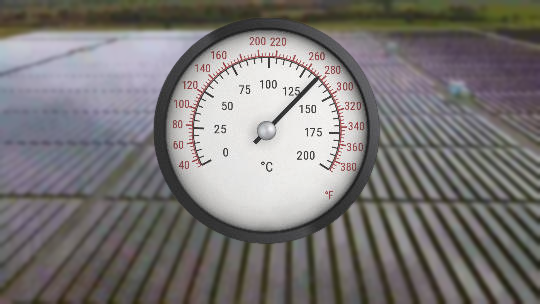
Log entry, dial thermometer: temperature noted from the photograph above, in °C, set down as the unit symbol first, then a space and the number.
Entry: °C 135
